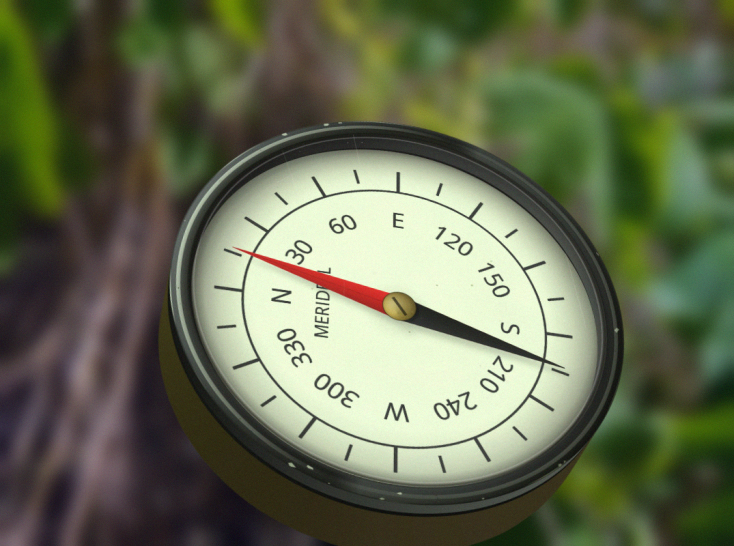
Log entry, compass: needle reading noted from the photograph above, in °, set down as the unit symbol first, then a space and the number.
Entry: ° 15
